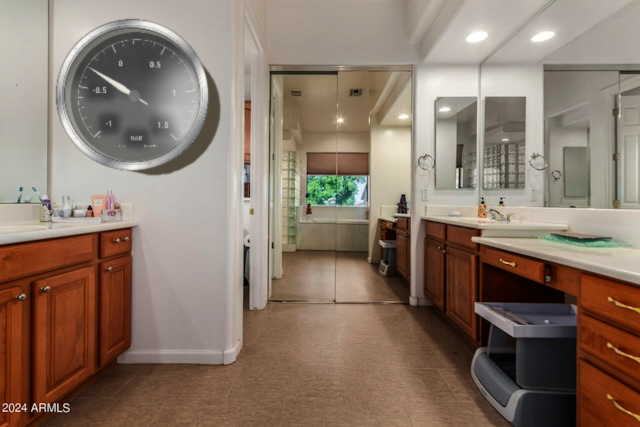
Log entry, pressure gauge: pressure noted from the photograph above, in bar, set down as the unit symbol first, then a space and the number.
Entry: bar -0.3
